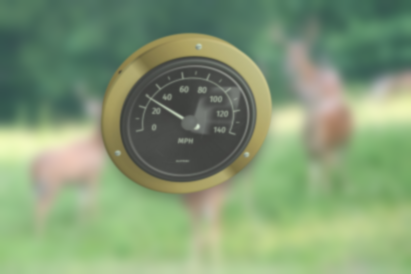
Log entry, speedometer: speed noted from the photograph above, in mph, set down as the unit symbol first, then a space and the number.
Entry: mph 30
